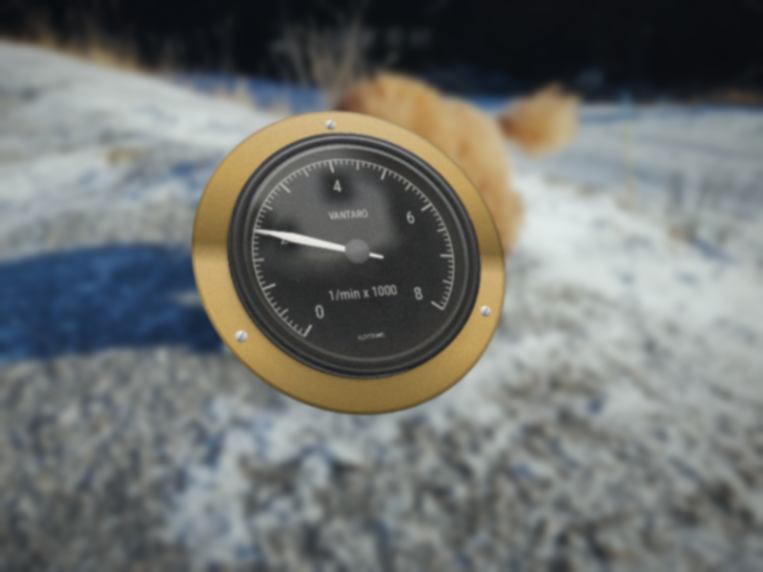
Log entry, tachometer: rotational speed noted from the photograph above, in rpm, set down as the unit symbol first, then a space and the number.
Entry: rpm 2000
